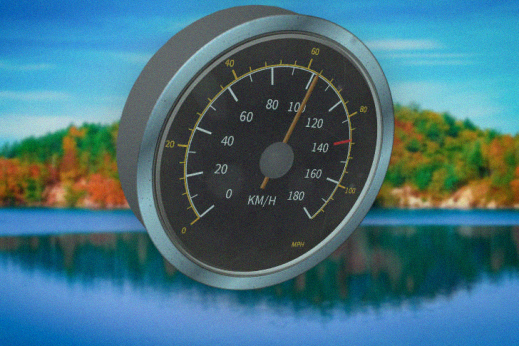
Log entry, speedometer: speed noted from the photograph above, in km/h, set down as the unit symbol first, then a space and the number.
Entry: km/h 100
